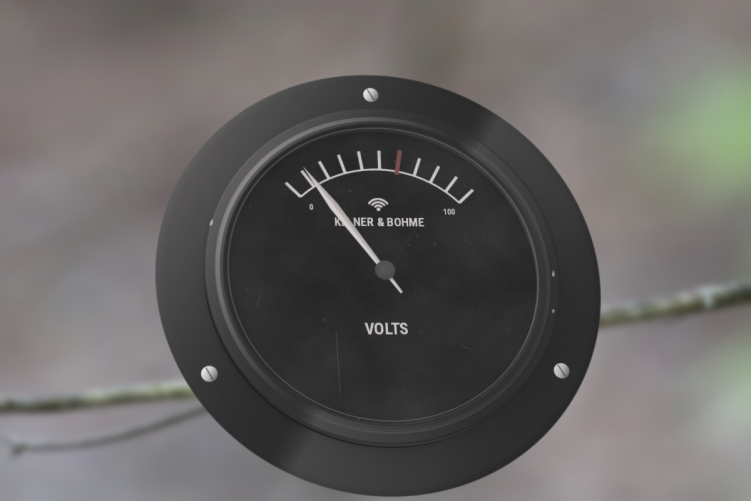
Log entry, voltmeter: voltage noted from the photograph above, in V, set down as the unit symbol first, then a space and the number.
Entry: V 10
